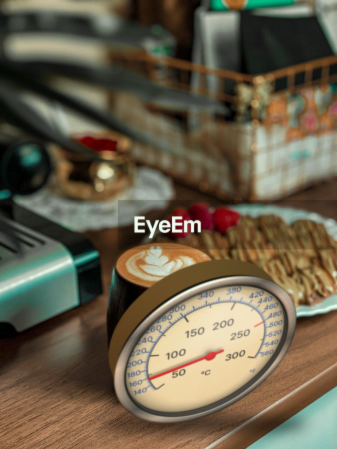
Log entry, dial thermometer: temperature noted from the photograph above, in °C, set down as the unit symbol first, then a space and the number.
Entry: °C 75
